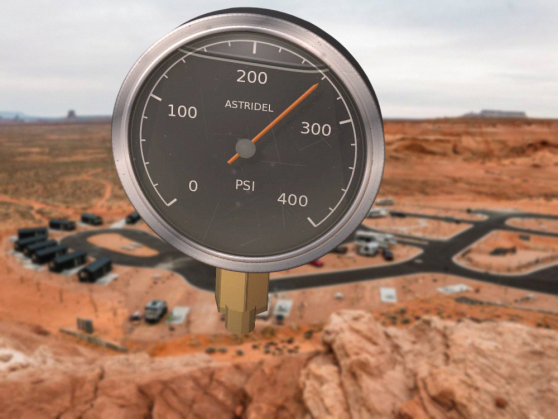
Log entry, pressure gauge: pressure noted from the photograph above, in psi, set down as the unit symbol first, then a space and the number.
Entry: psi 260
